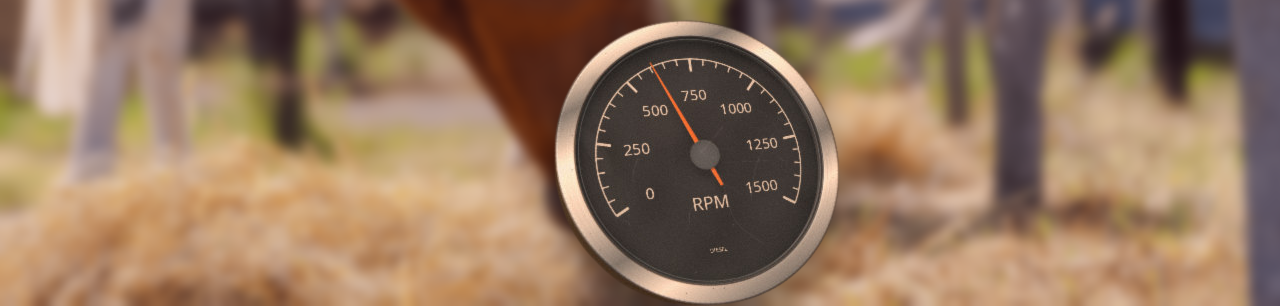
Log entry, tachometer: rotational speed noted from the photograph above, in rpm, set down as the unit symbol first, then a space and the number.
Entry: rpm 600
